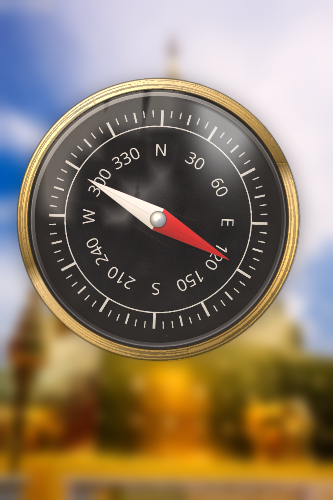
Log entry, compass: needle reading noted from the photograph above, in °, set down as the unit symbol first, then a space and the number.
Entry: ° 117.5
